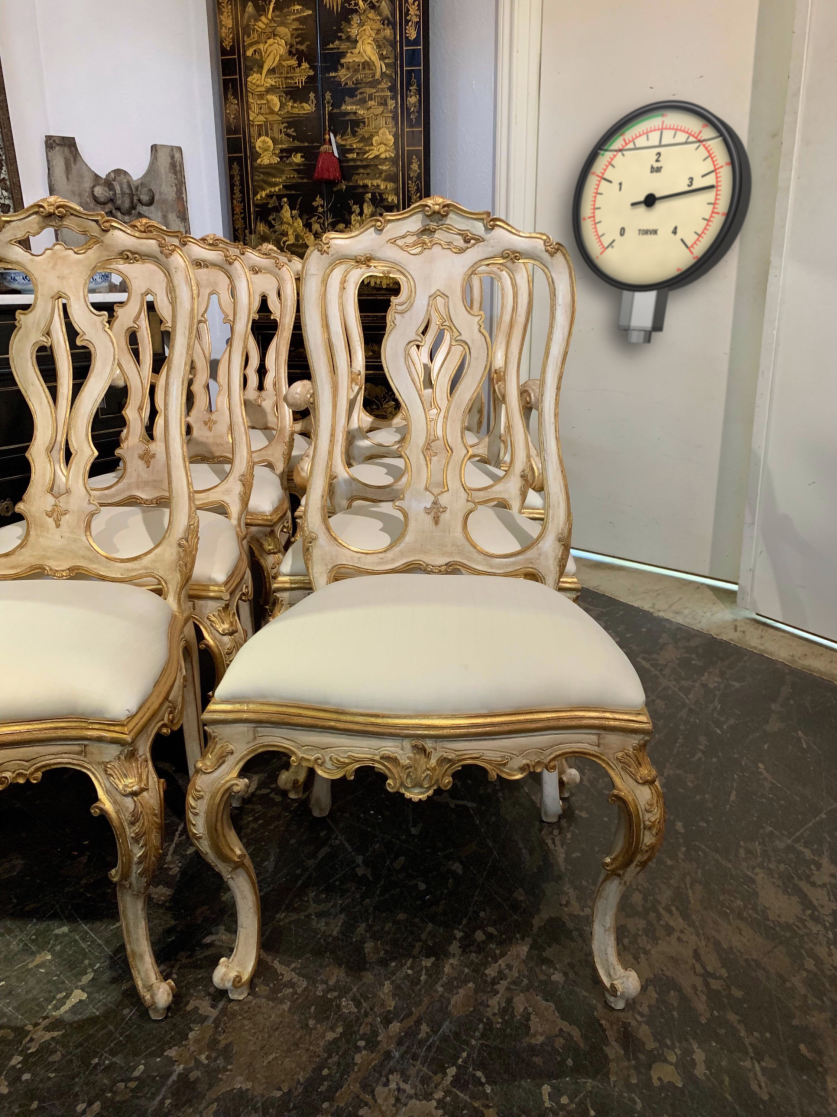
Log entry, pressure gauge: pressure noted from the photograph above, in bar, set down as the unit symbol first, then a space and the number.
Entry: bar 3.2
